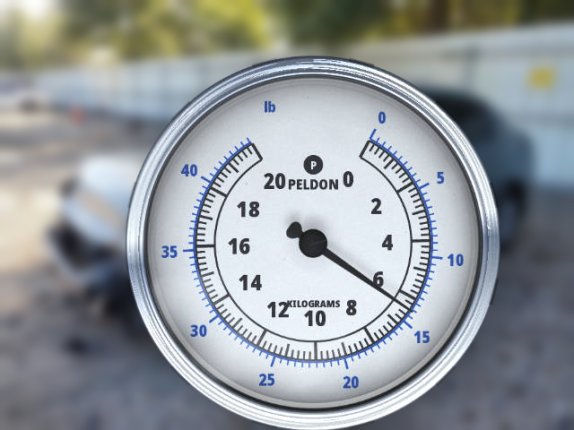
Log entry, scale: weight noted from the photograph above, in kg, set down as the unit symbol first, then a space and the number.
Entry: kg 6.4
